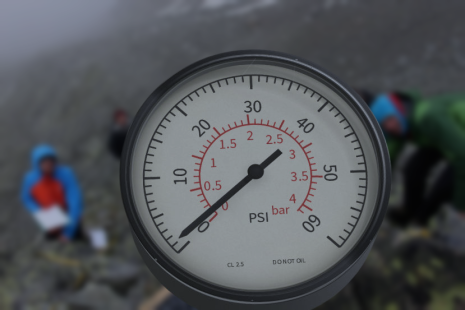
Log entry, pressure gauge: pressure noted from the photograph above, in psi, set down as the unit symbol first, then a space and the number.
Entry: psi 1
